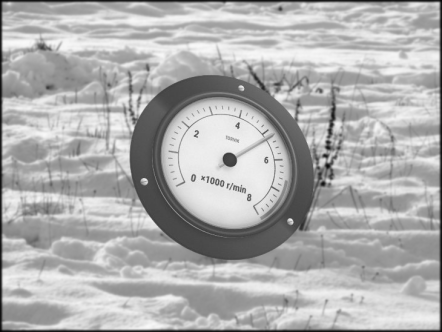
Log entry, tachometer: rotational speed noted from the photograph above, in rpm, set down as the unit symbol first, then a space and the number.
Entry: rpm 5200
